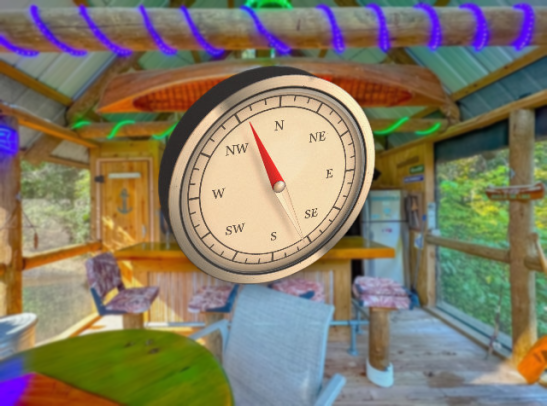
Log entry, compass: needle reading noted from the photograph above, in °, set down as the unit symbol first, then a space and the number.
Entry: ° 335
